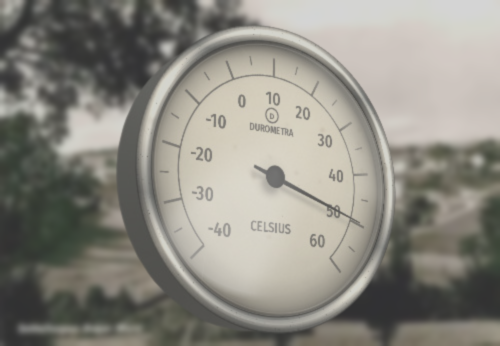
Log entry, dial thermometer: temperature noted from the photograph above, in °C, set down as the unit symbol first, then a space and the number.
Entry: °C 50
